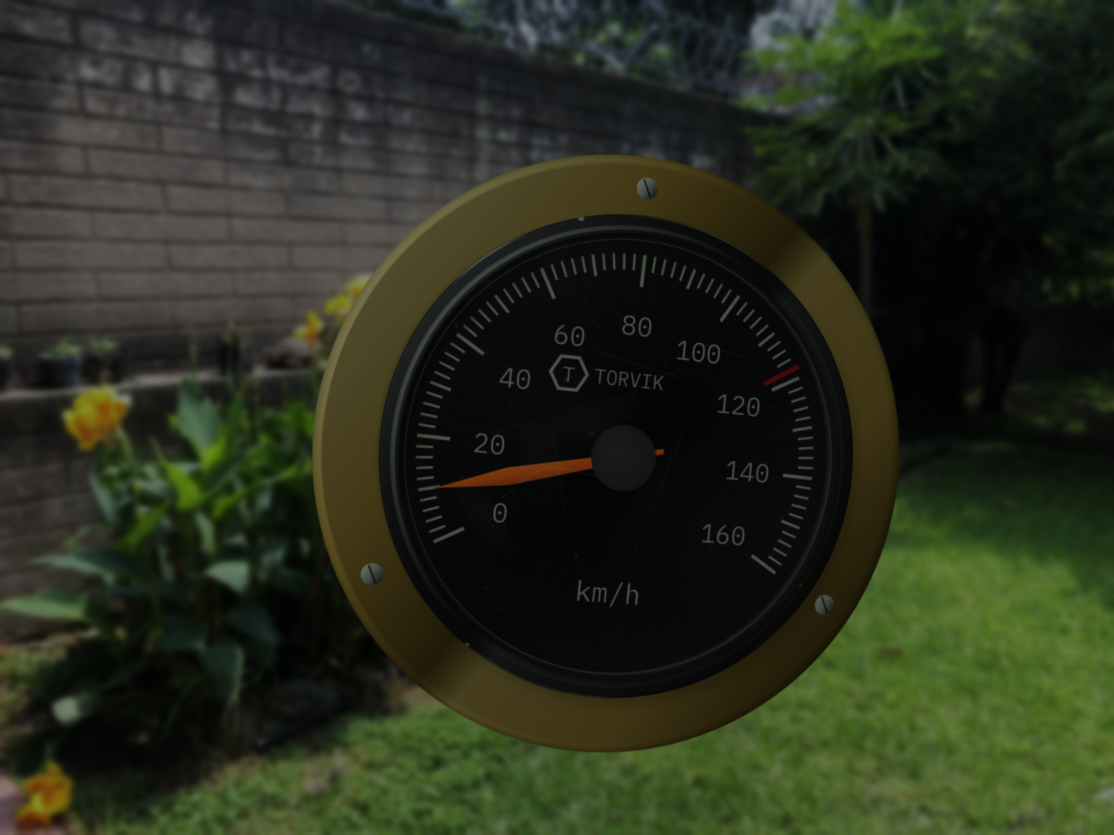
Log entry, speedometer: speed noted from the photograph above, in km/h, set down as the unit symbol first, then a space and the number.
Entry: km/h 10
